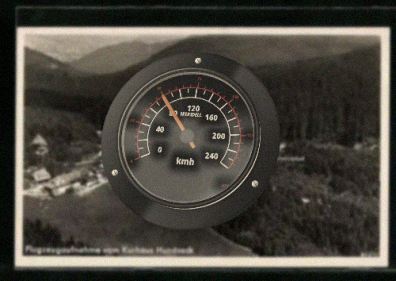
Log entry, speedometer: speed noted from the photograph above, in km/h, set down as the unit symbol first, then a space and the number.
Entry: km/h 80
